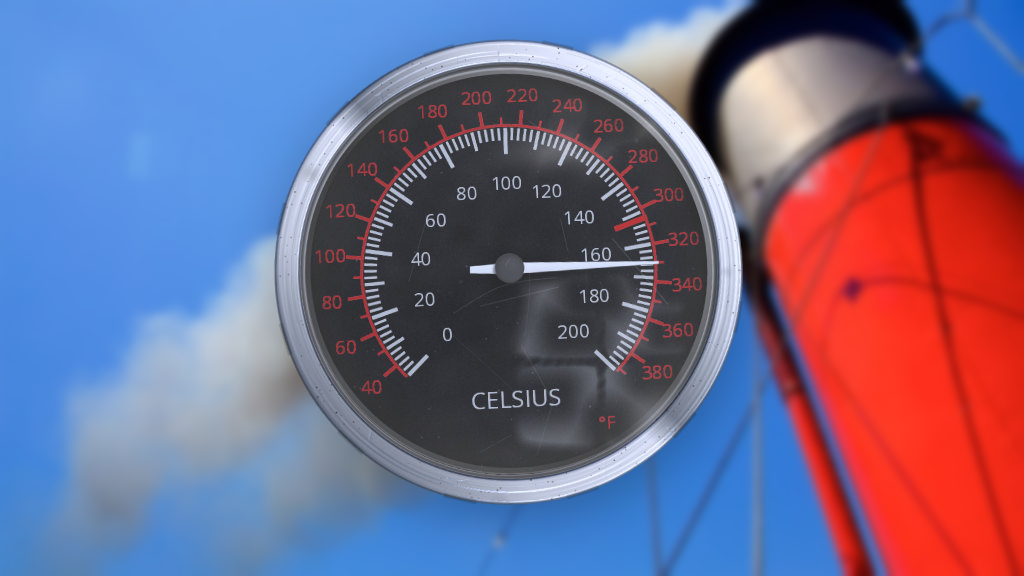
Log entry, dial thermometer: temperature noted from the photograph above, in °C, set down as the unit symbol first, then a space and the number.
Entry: °C 166
